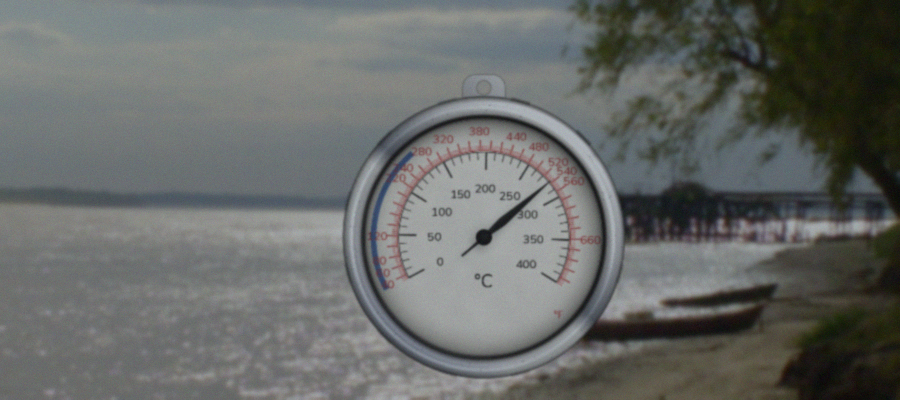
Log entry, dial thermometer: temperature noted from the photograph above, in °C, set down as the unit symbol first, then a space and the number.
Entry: °C 280
